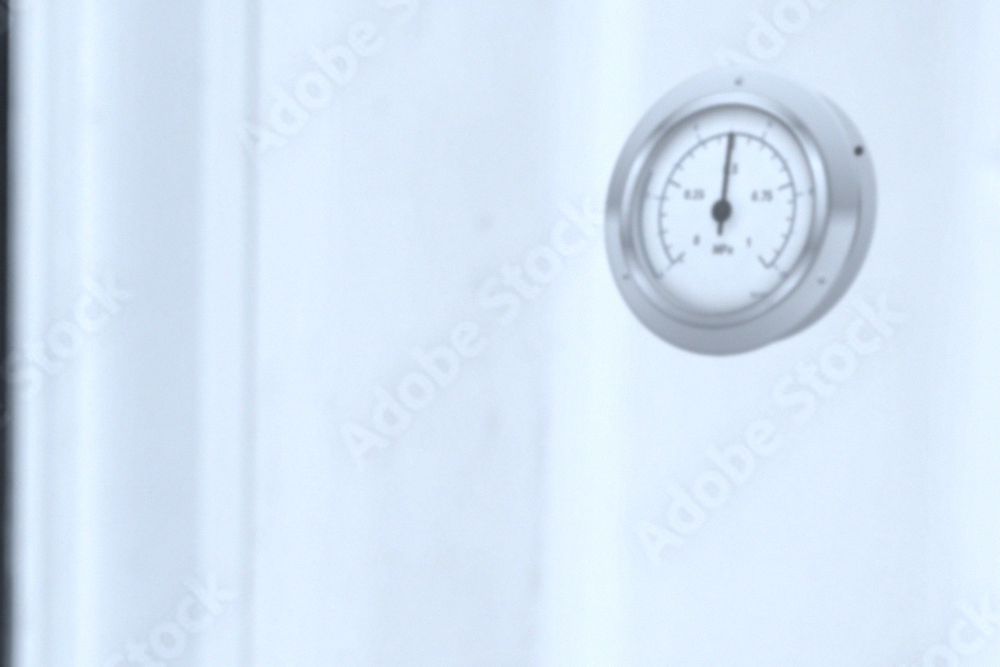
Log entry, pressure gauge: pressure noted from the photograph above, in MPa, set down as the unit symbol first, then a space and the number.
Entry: MPa 0.5
